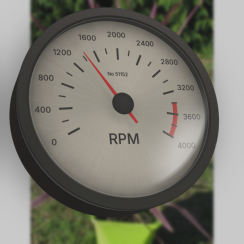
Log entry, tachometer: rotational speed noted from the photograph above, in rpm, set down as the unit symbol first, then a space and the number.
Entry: rpm 1400
